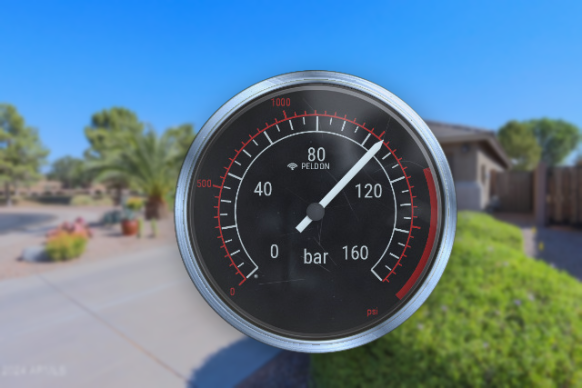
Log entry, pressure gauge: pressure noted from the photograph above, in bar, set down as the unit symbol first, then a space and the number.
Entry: bar 105
